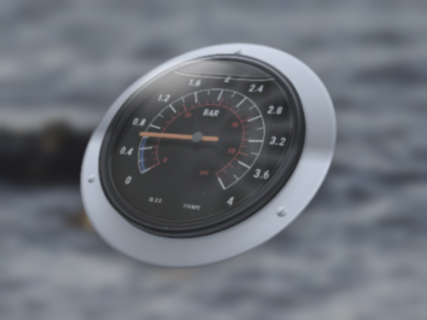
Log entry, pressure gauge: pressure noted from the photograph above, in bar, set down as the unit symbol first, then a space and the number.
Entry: bar 0.6
